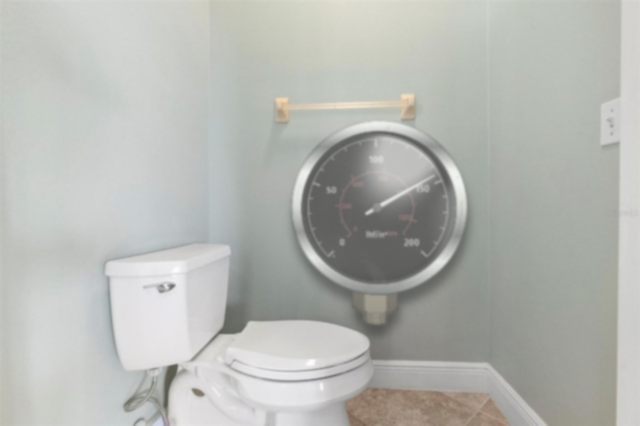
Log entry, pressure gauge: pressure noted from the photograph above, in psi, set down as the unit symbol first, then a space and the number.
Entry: psi 145
